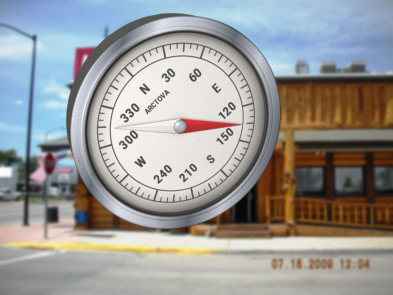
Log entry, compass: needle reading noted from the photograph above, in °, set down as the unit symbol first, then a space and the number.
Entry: ° 135
